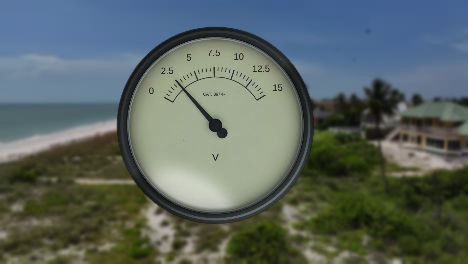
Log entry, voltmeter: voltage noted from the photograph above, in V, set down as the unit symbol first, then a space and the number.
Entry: V 2.5
